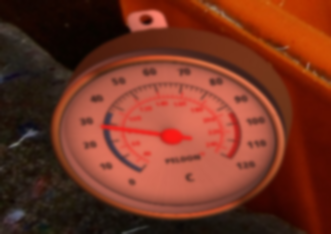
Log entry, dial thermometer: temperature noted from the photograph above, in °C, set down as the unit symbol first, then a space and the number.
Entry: °C 30
